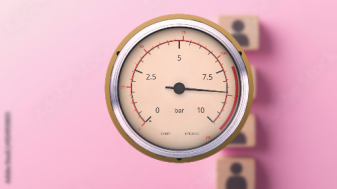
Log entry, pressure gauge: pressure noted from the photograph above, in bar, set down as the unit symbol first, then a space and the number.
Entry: bar 8.5
